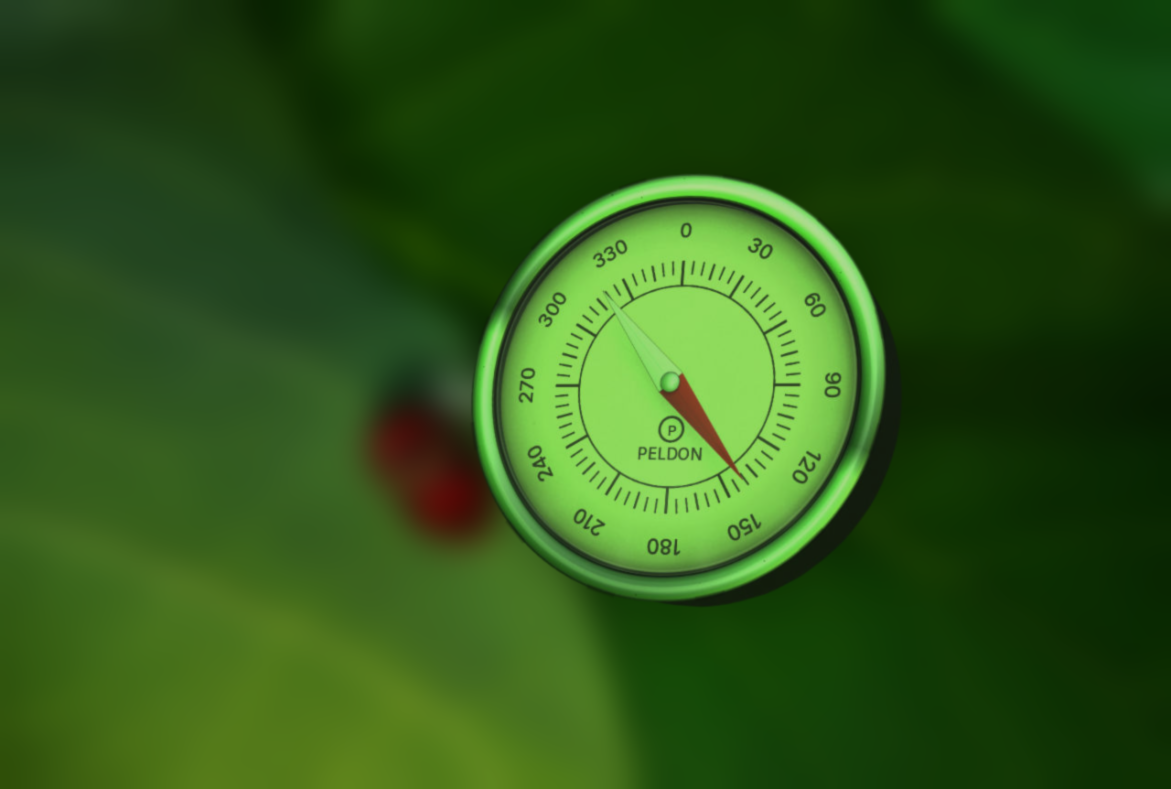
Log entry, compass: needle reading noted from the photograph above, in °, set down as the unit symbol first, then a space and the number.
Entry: ° 140
